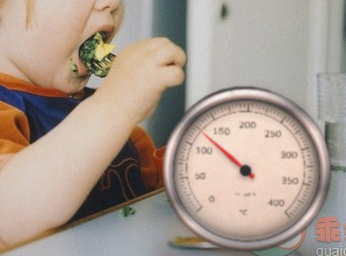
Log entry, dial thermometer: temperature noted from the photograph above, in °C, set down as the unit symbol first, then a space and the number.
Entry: °C 125
